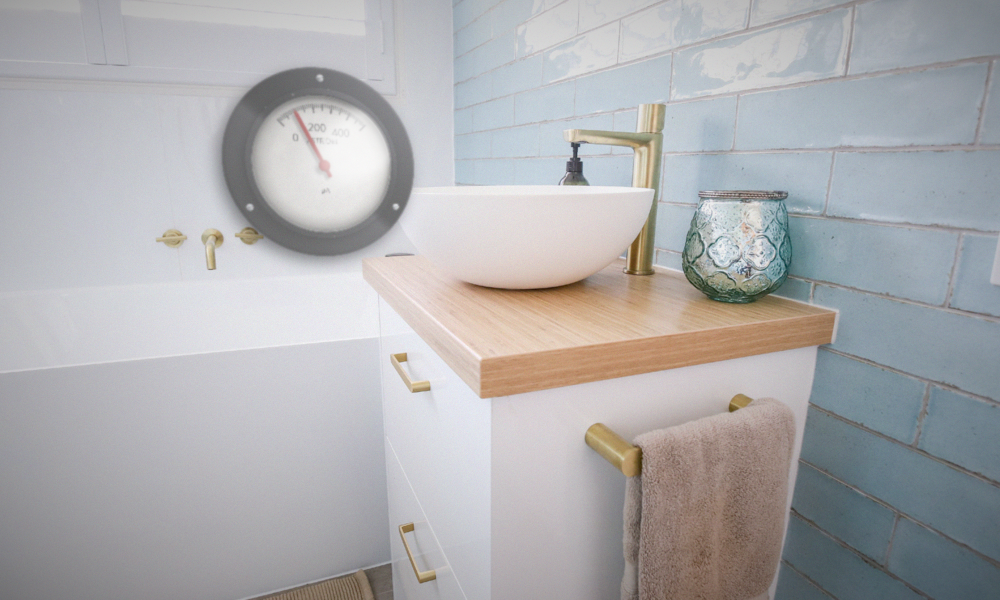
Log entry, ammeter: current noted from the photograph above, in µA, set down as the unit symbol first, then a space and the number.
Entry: µA 100
